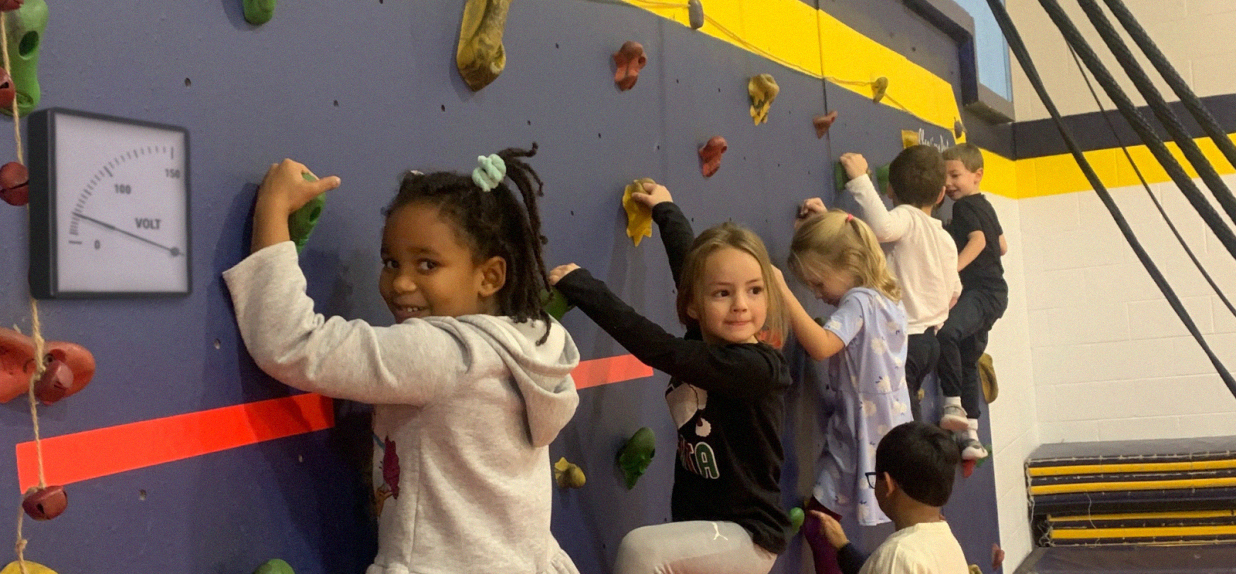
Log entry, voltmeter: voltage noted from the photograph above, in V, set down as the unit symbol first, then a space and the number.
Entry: V 50
